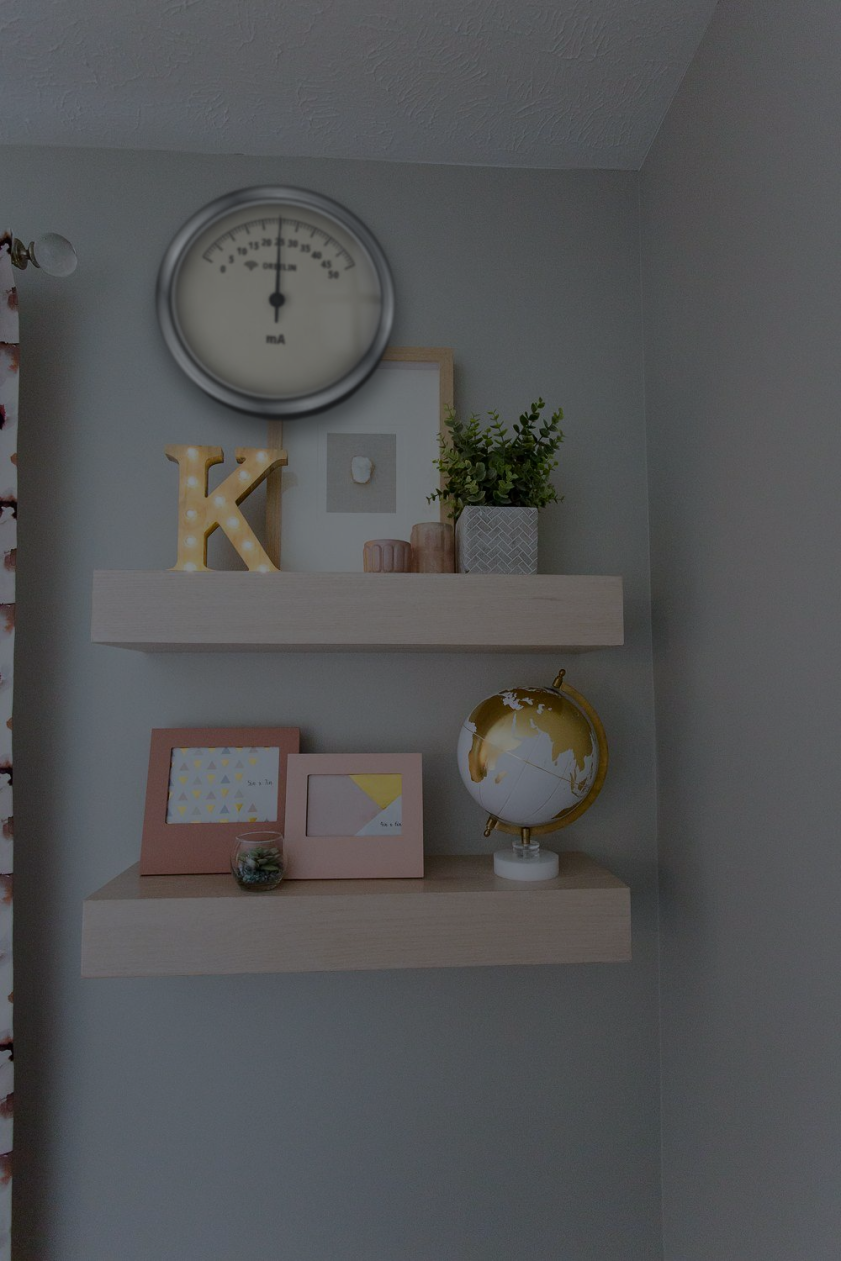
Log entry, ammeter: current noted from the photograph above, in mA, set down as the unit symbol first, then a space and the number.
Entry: mA 25
